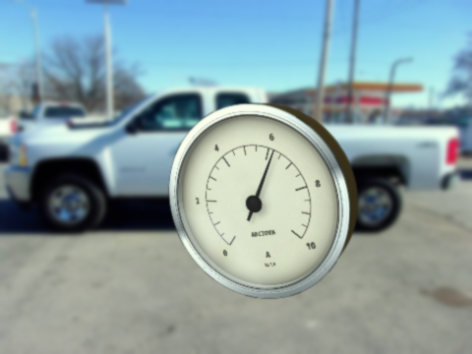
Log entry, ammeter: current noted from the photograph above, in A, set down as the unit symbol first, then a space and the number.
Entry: A 6.25
